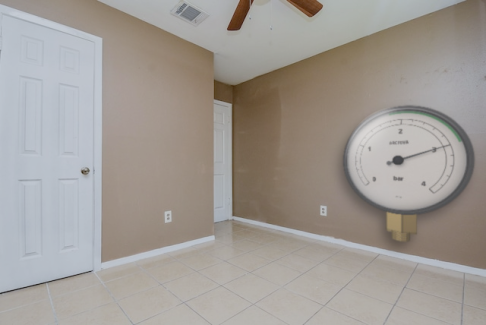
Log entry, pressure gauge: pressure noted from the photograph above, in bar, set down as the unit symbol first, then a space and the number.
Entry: bar 3
